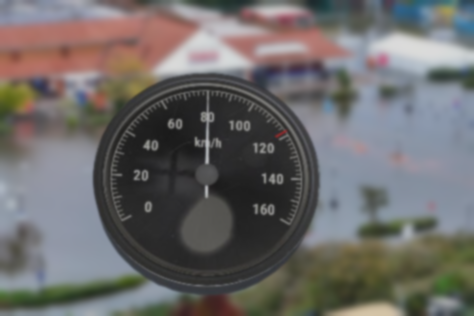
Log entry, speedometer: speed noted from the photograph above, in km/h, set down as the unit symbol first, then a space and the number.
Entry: km/h 80
